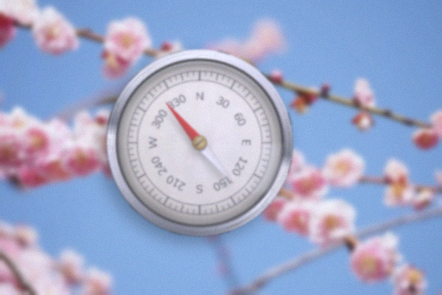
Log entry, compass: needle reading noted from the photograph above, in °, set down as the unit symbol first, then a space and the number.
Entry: ° 320
